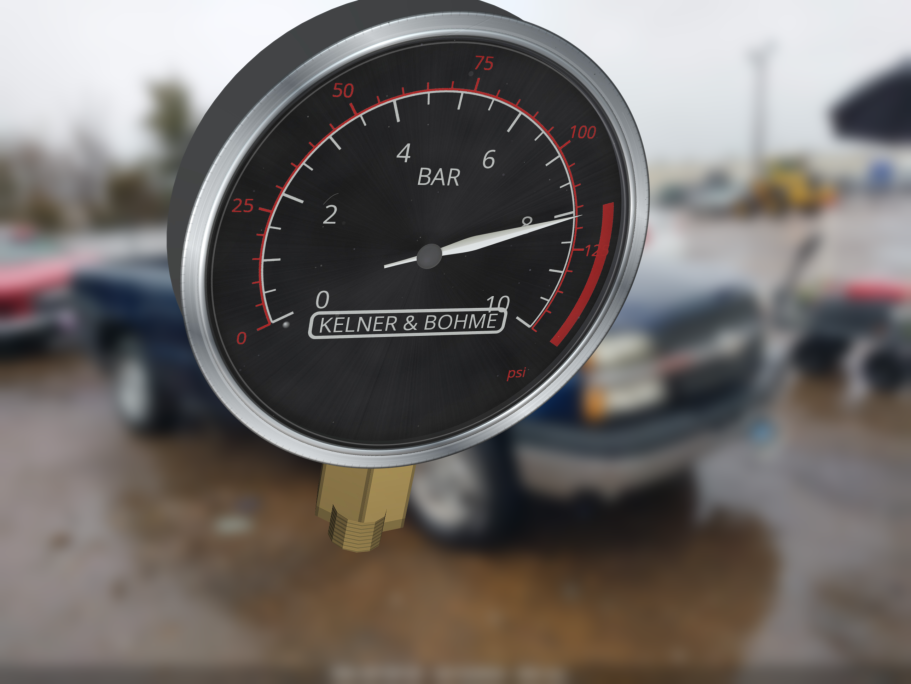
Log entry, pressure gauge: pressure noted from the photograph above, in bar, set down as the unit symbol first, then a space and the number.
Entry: bar 8
